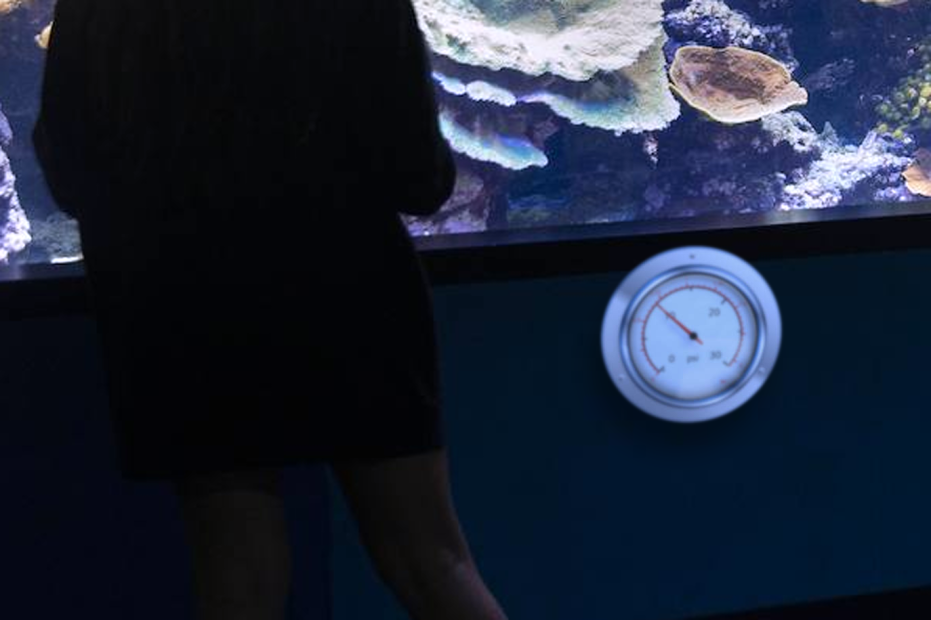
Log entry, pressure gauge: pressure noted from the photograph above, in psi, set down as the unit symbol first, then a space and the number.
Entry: psi 10
